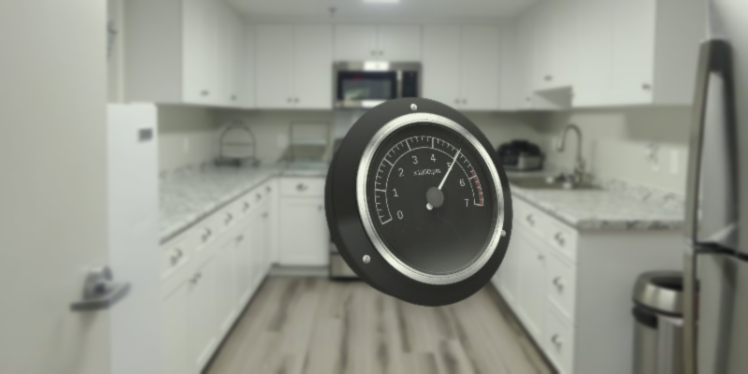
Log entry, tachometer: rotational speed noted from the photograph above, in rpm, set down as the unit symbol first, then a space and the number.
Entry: rpm 5000
